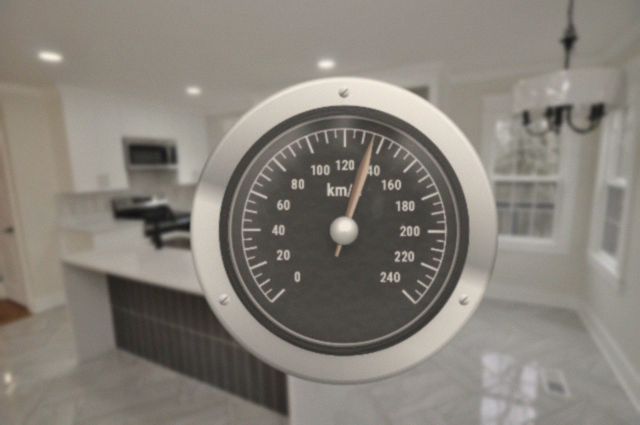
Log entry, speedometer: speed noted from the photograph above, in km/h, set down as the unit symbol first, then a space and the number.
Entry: km/h 135
